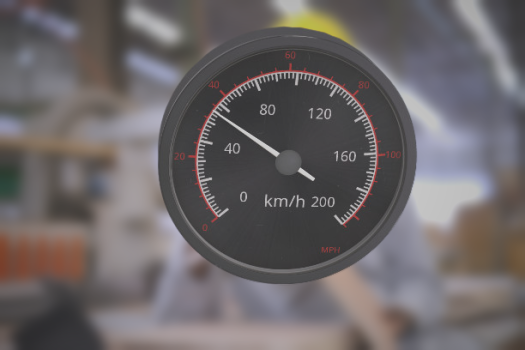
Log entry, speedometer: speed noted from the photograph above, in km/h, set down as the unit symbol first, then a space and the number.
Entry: km/h 56
